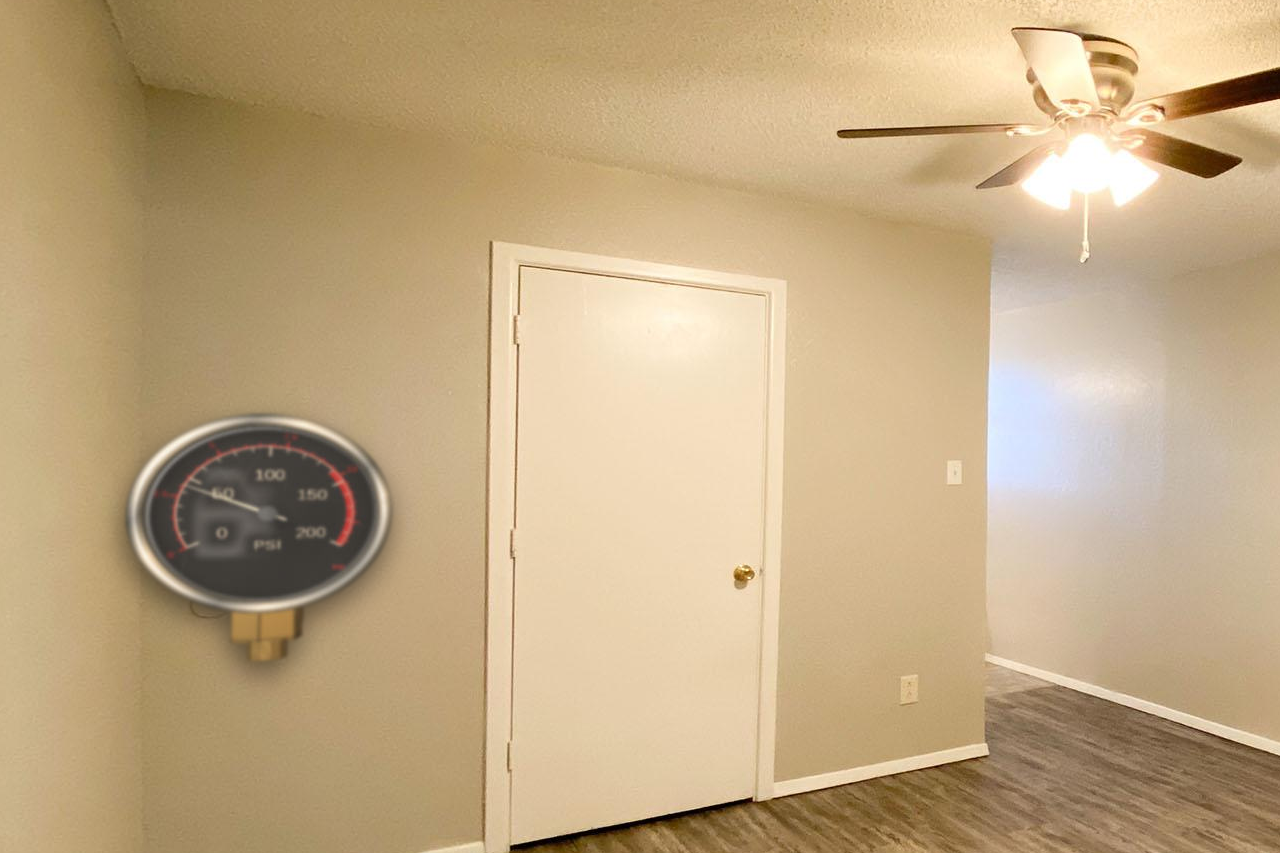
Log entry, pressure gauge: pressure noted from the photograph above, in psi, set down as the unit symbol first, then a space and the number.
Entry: psi 45
